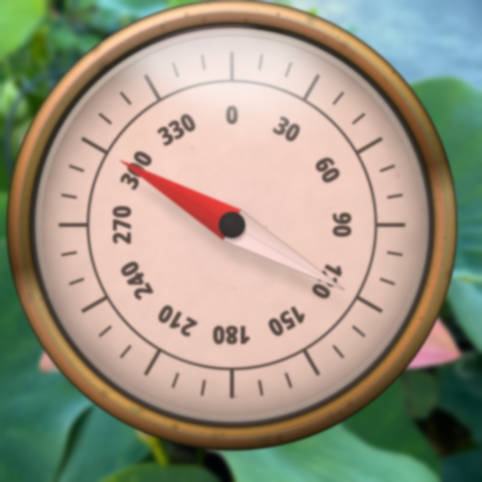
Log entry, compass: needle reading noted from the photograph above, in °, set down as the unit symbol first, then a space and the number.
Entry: ° 300
